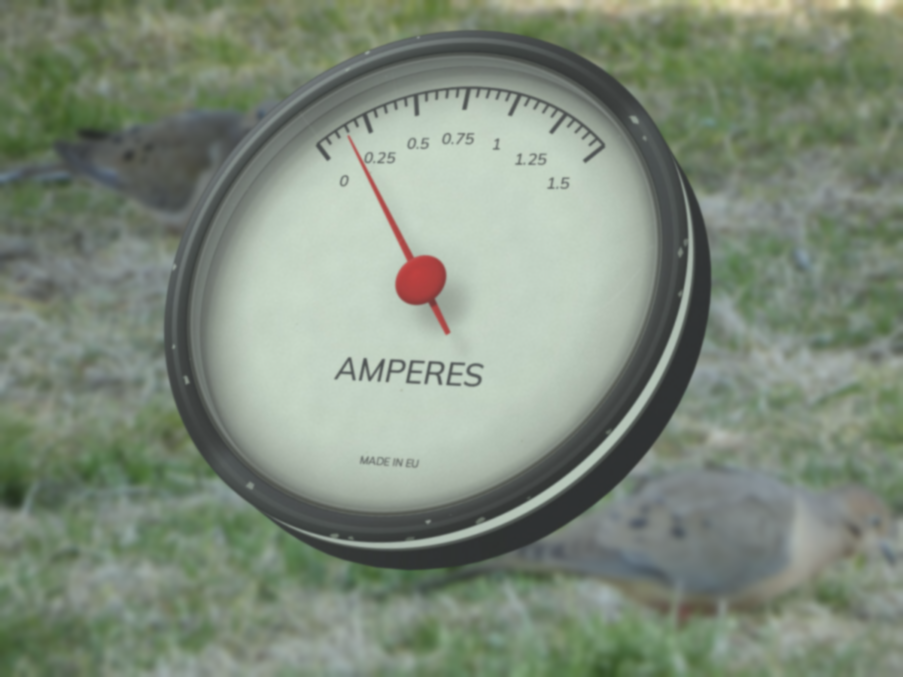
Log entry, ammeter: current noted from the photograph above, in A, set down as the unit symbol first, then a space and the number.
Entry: A 0.15
